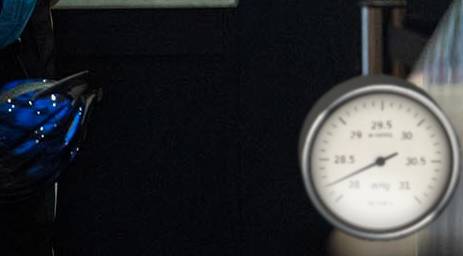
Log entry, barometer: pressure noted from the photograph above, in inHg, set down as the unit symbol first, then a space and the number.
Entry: inHg 28.2
